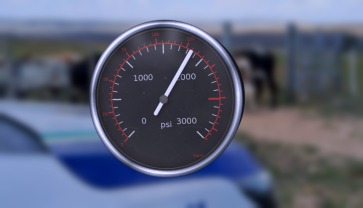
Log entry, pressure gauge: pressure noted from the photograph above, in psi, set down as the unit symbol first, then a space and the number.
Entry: psi 1850
